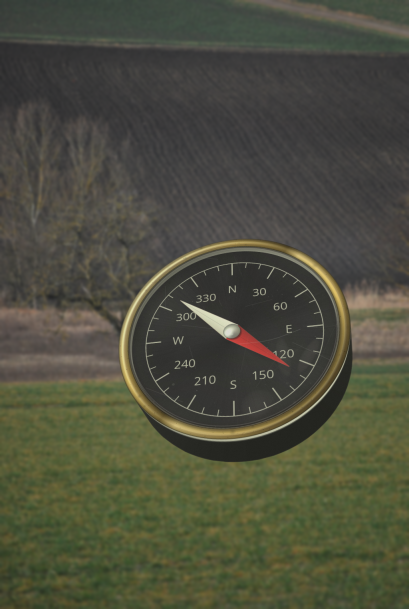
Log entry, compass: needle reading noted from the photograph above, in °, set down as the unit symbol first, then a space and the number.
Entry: ° 130
